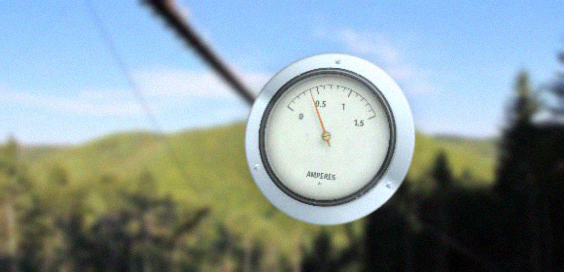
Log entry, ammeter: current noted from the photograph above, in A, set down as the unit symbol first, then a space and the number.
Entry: A 0.4
